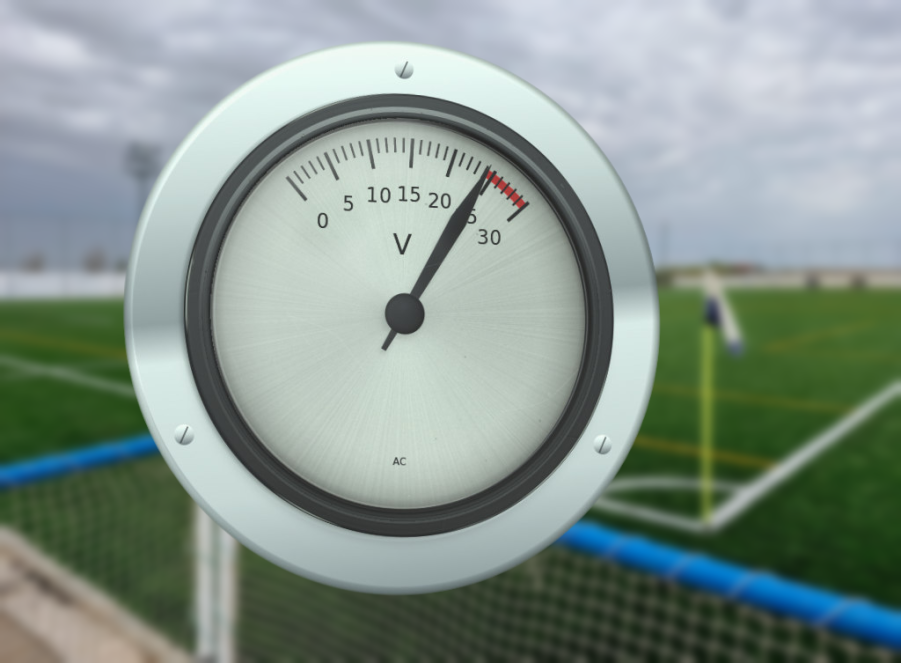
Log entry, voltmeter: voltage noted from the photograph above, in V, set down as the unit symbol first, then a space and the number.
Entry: V 24
